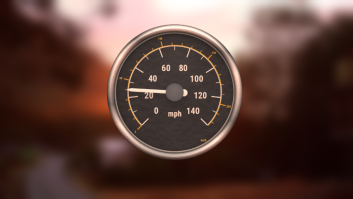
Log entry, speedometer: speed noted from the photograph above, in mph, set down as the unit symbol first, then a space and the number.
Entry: mph 25
